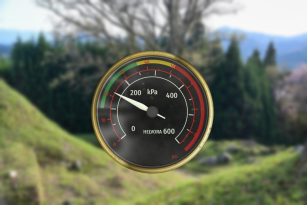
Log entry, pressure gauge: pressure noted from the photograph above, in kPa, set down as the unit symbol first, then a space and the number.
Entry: kPa 150
